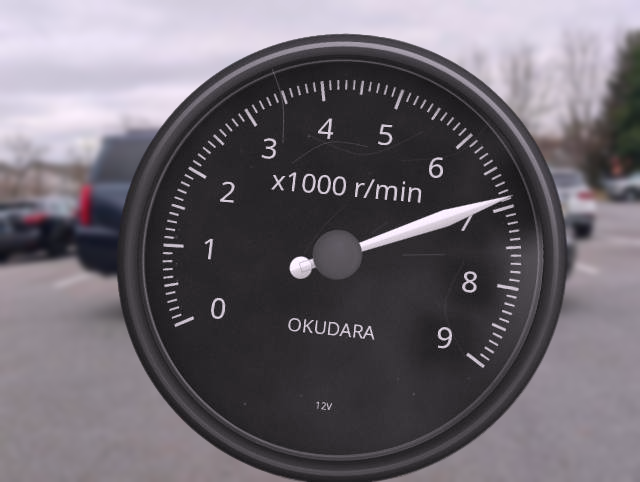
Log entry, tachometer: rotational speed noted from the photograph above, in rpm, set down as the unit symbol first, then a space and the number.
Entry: rpm 6900
